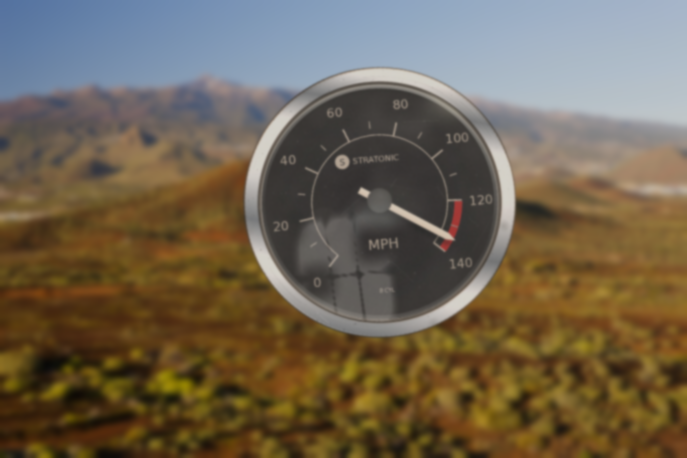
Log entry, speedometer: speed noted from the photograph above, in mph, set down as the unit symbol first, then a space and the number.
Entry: mph 135
